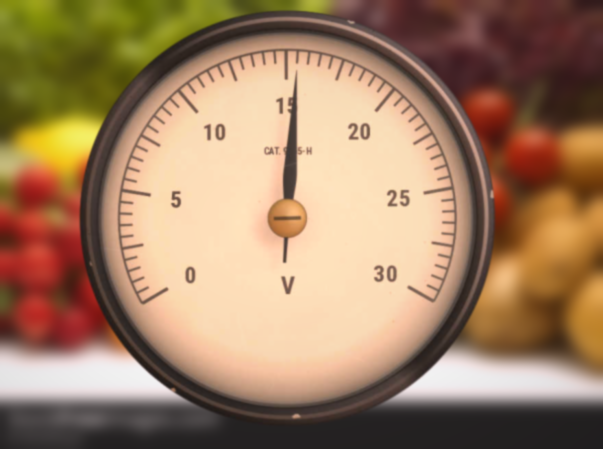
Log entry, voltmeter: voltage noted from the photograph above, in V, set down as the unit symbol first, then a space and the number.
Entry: V 15.5
